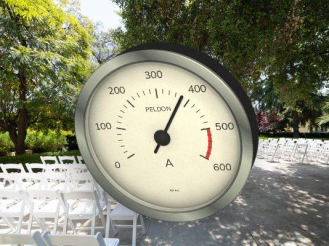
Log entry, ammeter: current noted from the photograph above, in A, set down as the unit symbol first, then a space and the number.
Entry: A 380
